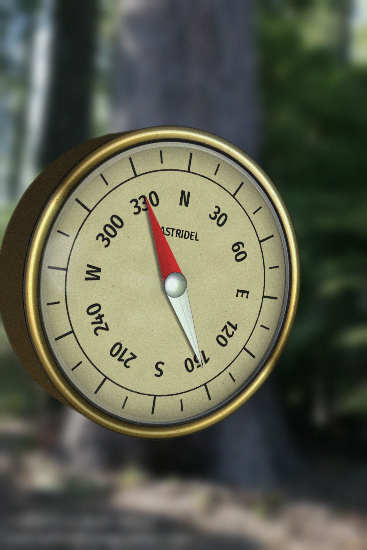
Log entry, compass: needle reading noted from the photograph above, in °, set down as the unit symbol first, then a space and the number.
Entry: ° 330
